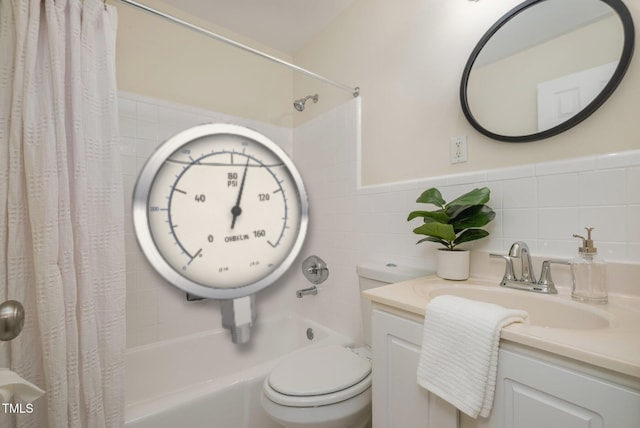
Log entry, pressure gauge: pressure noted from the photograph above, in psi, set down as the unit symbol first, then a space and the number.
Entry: psi 90
